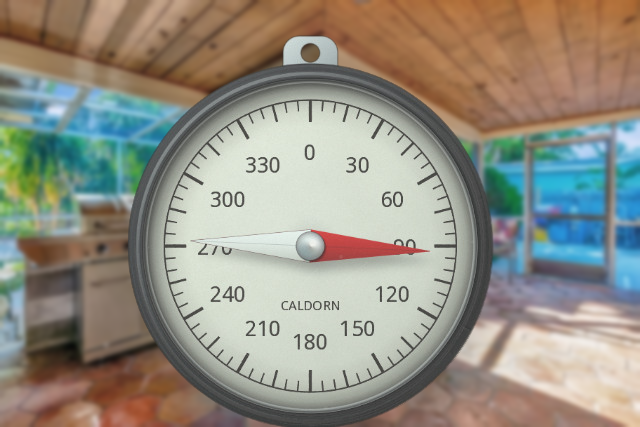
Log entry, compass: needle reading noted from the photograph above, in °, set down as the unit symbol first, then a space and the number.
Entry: ° 92.5
